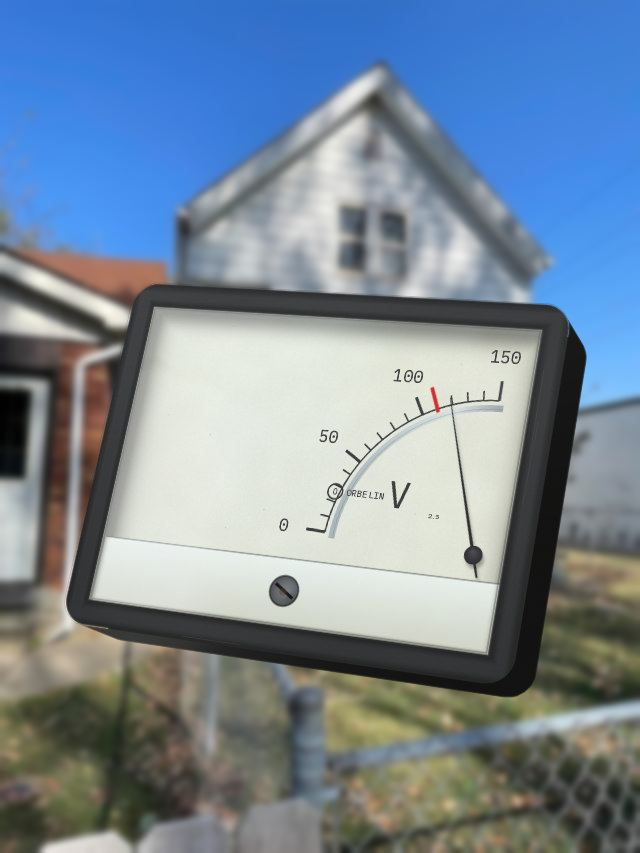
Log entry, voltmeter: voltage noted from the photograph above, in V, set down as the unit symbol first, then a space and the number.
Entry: V 120
